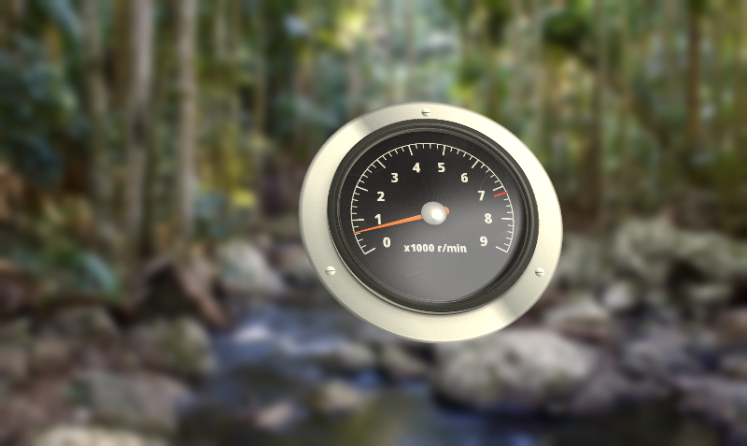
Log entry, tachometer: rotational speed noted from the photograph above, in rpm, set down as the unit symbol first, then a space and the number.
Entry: rpm 600
